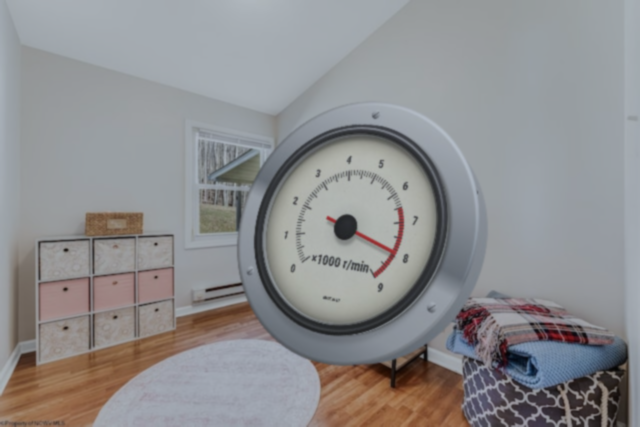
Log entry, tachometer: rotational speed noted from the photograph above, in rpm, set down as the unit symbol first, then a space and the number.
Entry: rpm 8000
